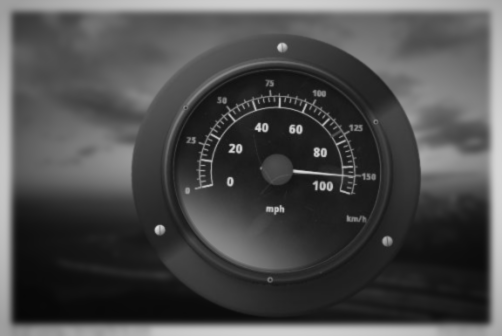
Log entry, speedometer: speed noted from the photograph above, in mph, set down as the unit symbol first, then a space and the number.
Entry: mph 94
